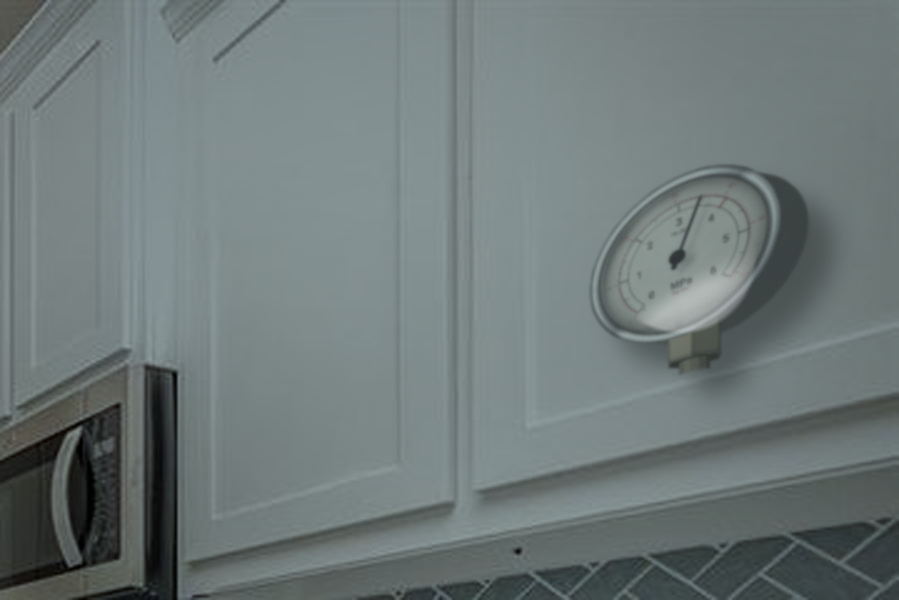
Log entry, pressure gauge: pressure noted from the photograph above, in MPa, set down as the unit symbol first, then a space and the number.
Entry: MPa 3.5
